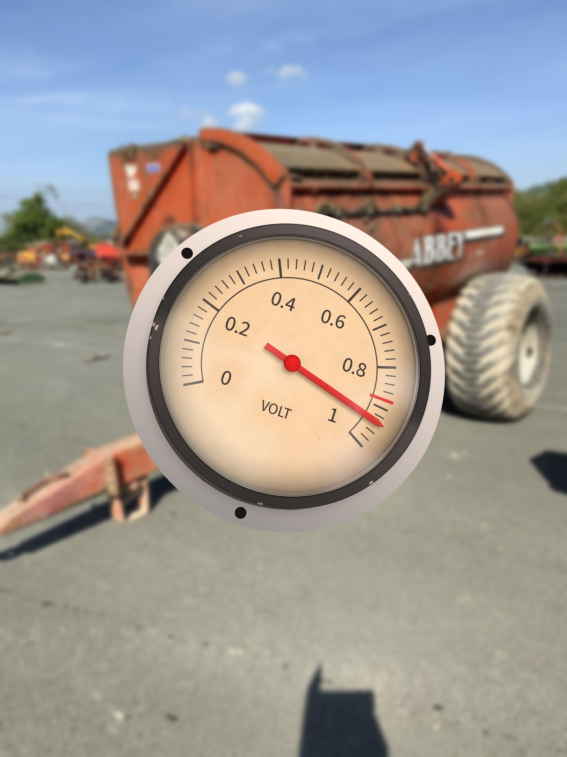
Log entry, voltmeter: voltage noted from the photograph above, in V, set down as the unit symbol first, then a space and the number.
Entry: V 0.94
